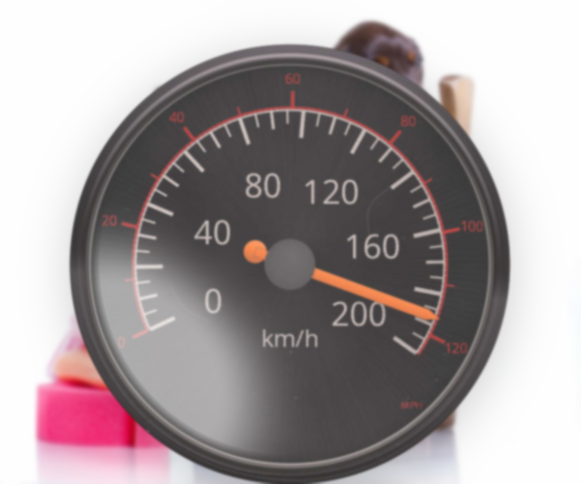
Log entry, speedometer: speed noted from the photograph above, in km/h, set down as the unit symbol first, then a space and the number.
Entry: km/h 187.5
